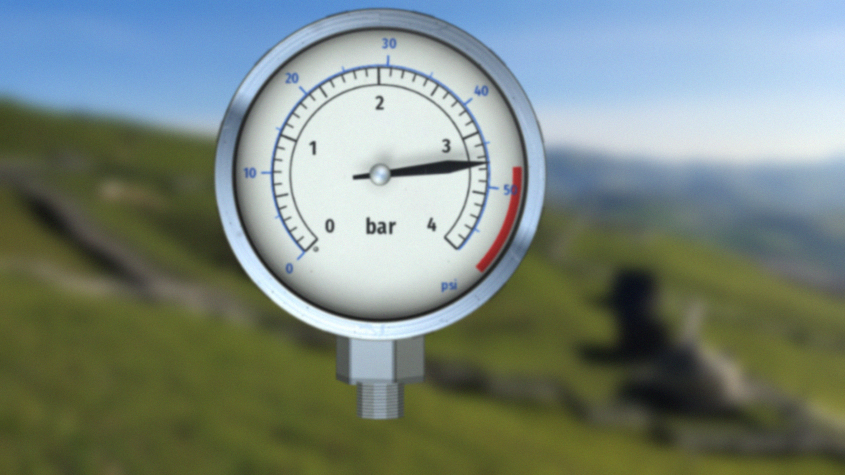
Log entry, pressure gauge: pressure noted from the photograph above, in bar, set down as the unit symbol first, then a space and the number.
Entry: bar 3.25
